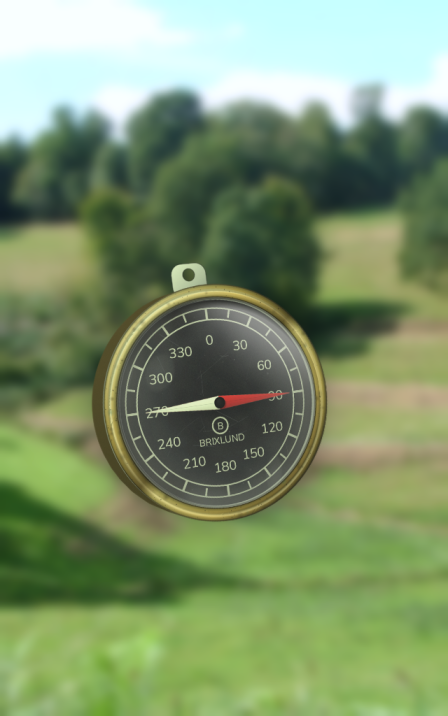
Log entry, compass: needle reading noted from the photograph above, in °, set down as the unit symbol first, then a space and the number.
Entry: ° 90
